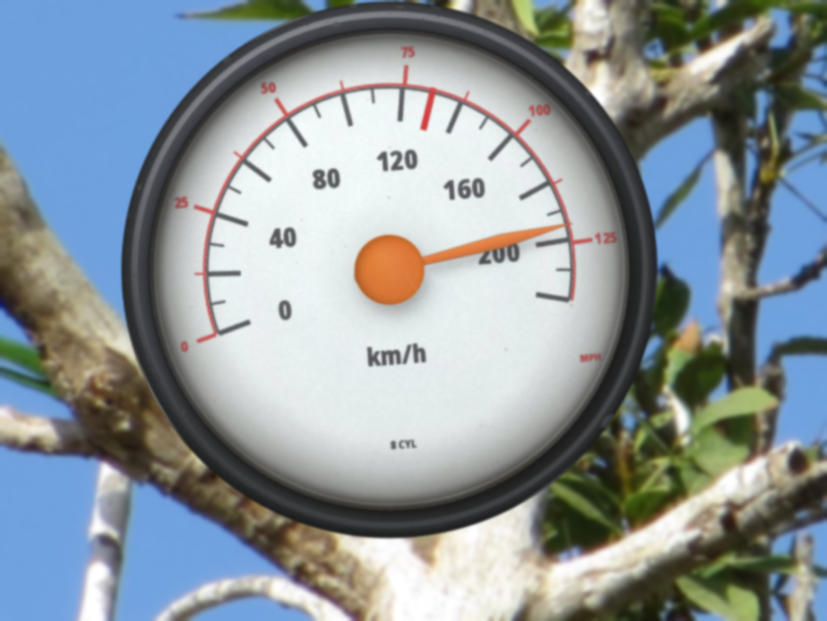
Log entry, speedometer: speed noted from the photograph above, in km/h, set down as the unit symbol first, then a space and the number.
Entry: km/h 195
